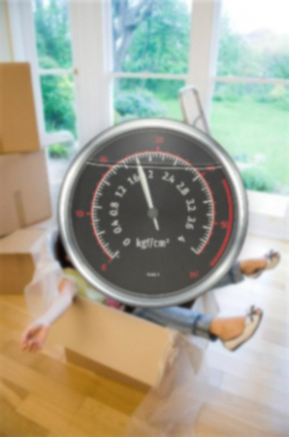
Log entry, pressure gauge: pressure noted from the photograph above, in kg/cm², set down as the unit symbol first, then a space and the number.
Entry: kg/cm² 1.8
